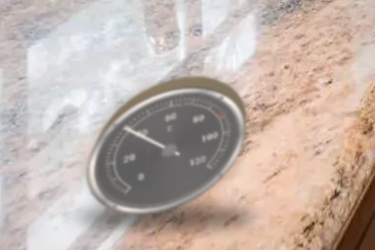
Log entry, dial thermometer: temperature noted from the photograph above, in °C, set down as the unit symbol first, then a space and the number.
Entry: °C 40
